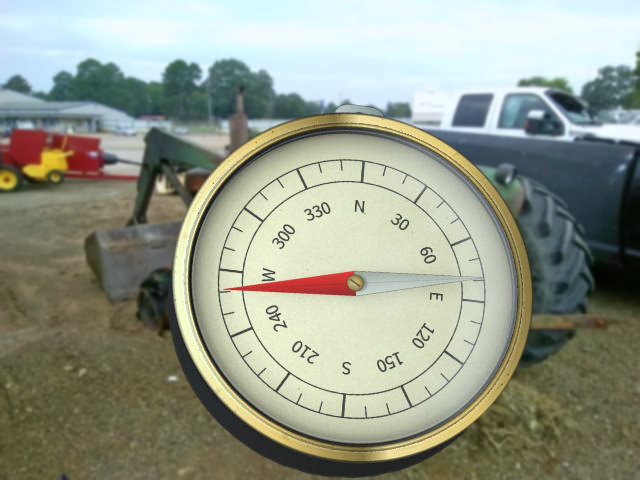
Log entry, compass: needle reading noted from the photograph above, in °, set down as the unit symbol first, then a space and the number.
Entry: ° 260
